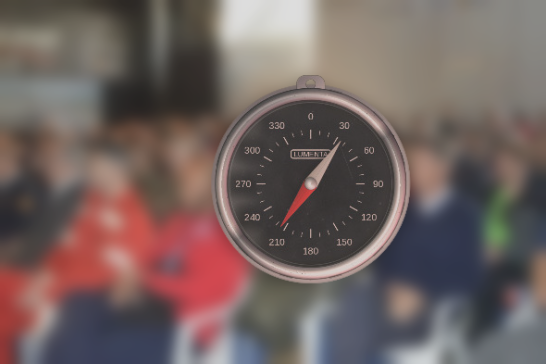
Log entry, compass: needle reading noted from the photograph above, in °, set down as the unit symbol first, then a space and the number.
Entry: ° 215
